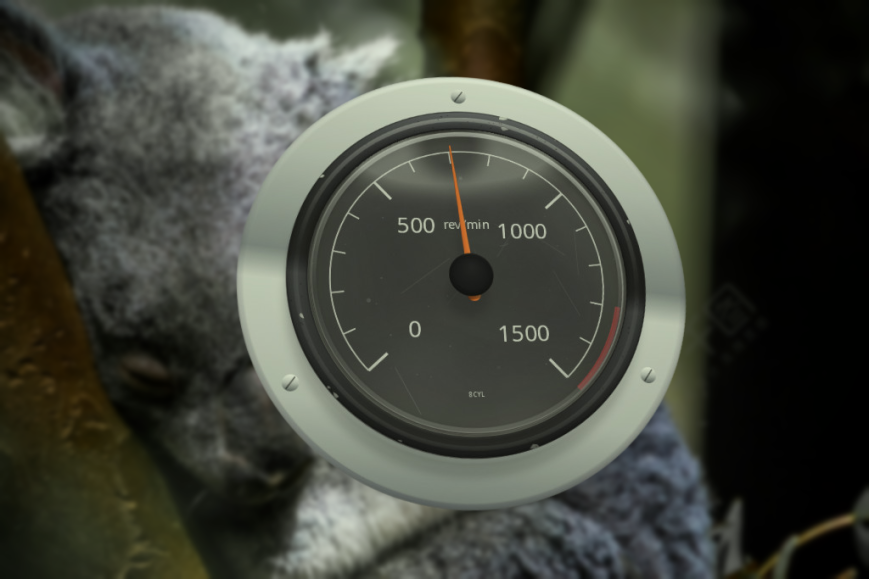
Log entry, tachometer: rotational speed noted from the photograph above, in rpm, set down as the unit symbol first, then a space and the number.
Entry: rpm 700
